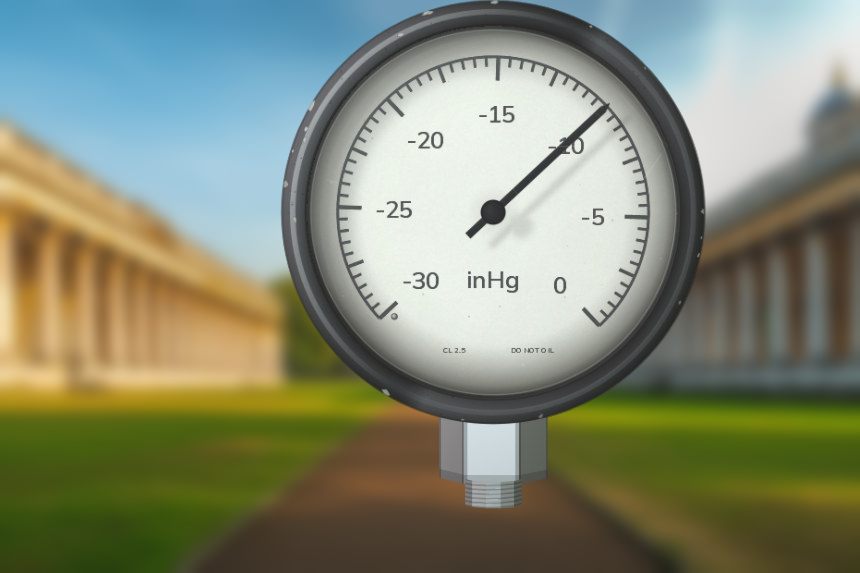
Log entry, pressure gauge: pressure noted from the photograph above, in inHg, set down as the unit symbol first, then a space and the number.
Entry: inHg -10
